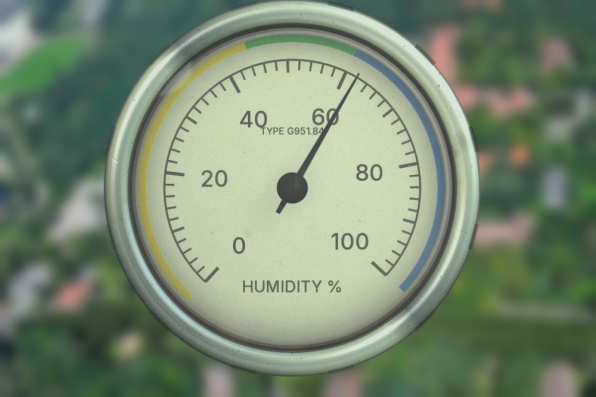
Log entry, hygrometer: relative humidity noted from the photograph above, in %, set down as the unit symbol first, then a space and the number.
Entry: % 62
